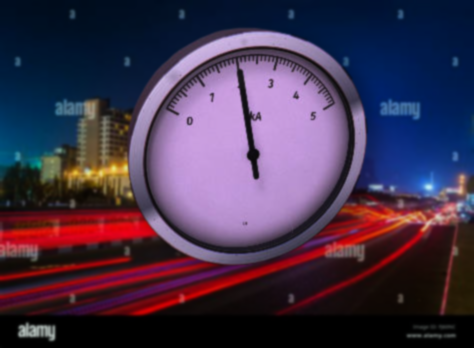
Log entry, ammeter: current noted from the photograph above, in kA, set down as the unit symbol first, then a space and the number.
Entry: kA 2
